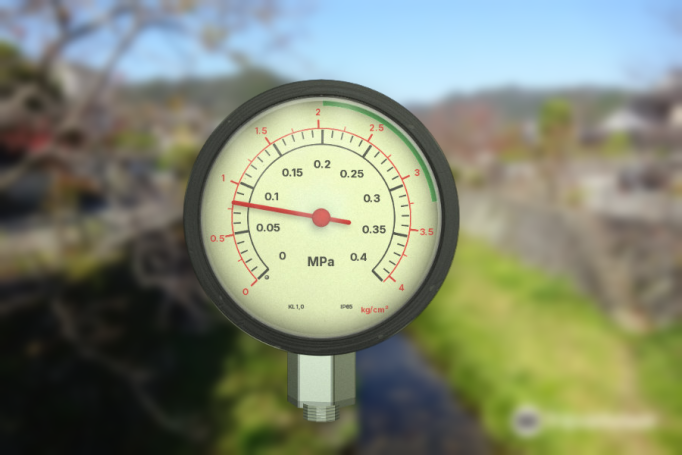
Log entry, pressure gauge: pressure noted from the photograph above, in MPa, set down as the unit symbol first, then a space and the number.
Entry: MPa 0.08
